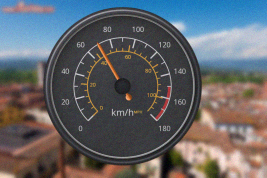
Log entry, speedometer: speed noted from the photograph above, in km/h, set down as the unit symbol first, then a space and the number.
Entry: km/h 70
